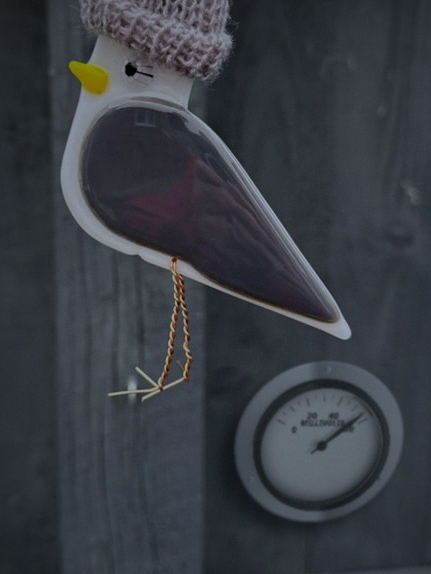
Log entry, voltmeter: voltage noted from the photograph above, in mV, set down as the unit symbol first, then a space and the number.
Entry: mV 55
